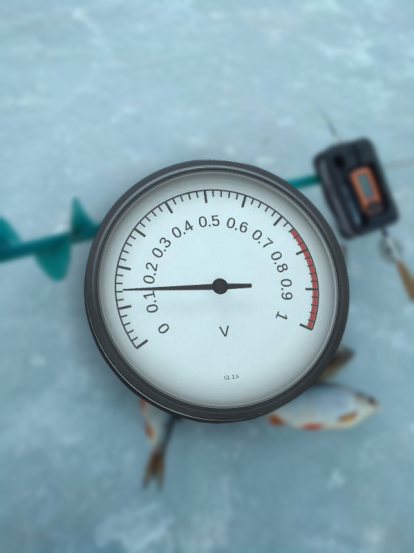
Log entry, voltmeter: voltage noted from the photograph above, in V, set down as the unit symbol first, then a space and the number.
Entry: V 0.14
